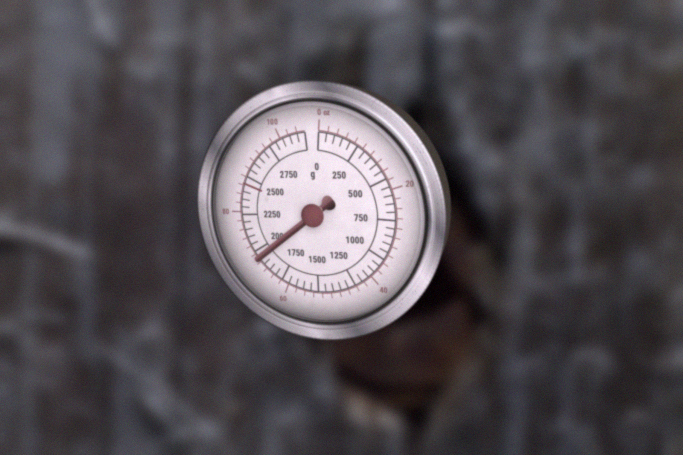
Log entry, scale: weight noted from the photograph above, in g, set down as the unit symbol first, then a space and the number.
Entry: g 1950
